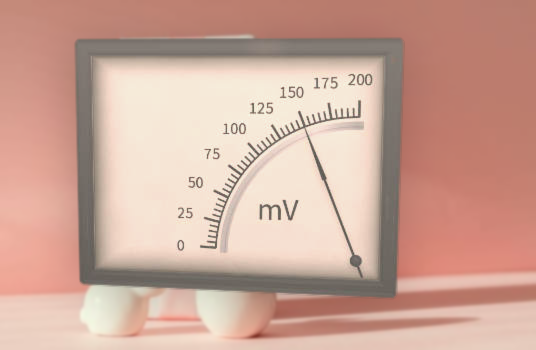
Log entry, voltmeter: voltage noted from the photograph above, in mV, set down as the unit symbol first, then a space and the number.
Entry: mV 150
